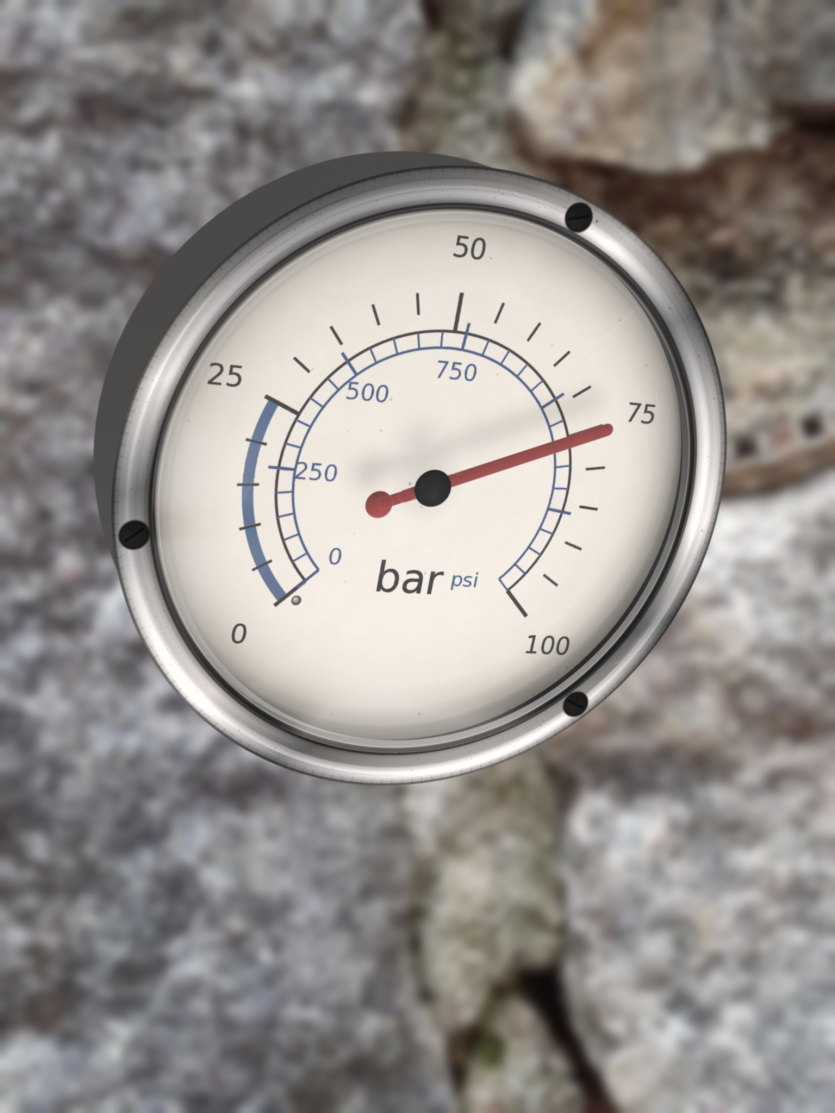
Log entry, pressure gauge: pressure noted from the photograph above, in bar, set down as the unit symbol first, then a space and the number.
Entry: bar 75
